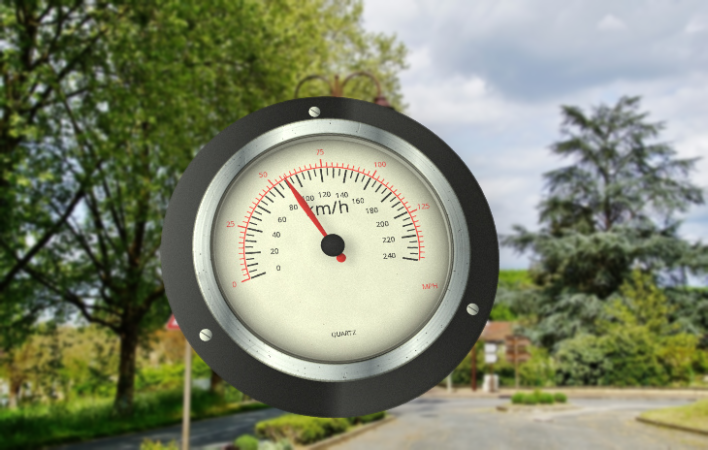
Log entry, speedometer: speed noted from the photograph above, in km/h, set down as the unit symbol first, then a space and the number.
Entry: km/h 90
